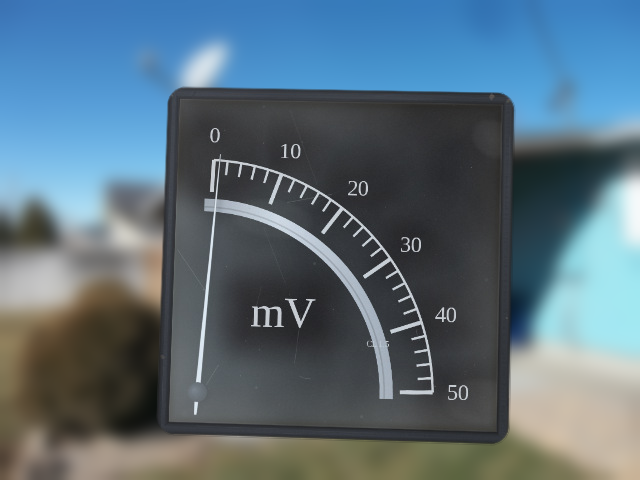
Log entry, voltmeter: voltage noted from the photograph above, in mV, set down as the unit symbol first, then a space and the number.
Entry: mV 1
